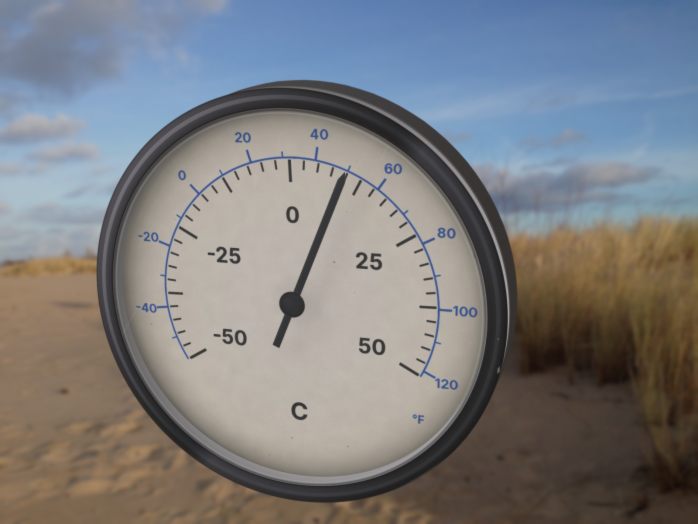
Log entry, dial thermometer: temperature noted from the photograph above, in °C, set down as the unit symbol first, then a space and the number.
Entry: °C 10
